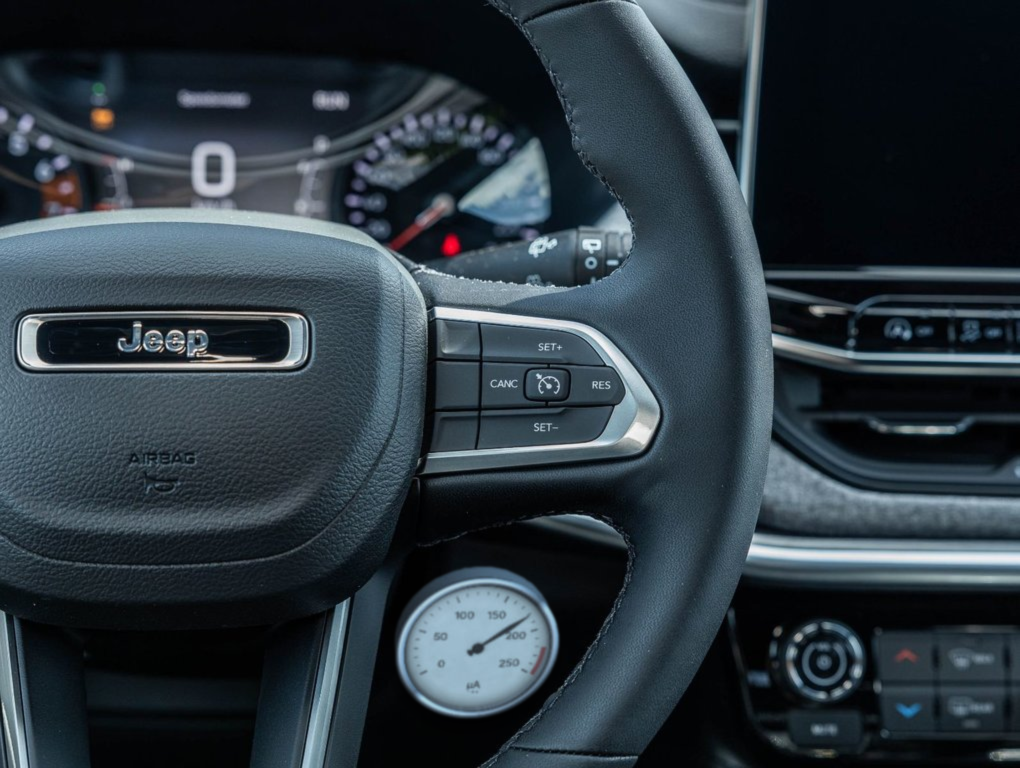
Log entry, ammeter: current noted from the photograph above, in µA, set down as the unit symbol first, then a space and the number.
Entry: µA 180
